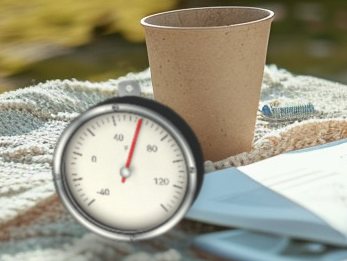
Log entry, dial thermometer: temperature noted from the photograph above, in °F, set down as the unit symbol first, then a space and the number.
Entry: °F 60
